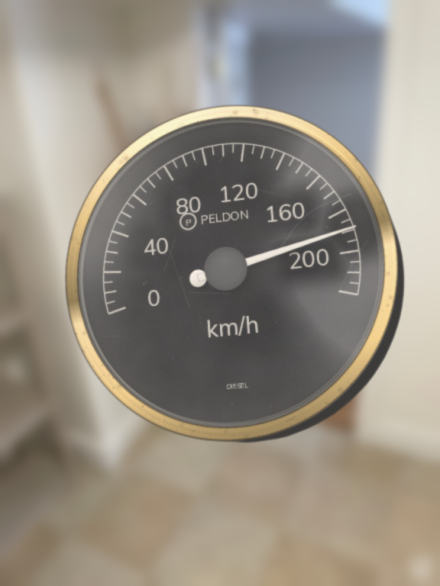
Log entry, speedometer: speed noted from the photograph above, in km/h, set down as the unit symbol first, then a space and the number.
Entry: km/h 190
